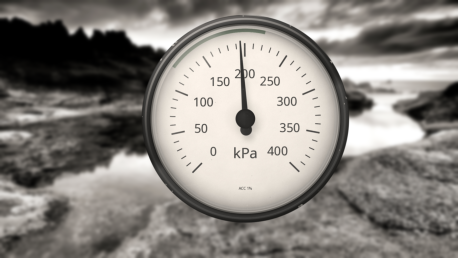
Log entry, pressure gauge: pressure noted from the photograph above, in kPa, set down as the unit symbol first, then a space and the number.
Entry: kPa 195
